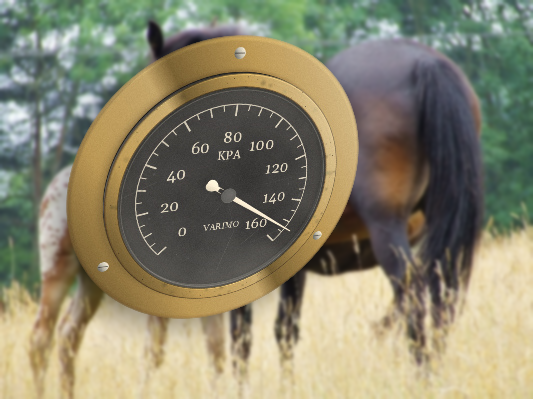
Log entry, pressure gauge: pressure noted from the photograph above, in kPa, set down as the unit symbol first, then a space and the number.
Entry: kPa 152.5
